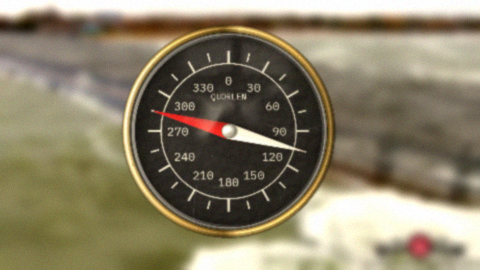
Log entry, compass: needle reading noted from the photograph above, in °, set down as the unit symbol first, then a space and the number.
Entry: ° 285
